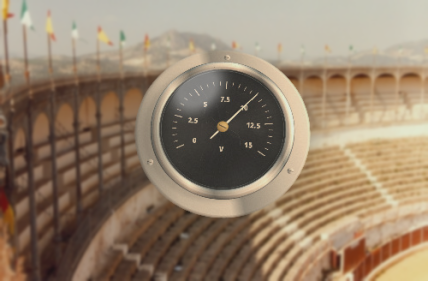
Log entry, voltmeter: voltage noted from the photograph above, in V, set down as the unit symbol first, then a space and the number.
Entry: V 10
